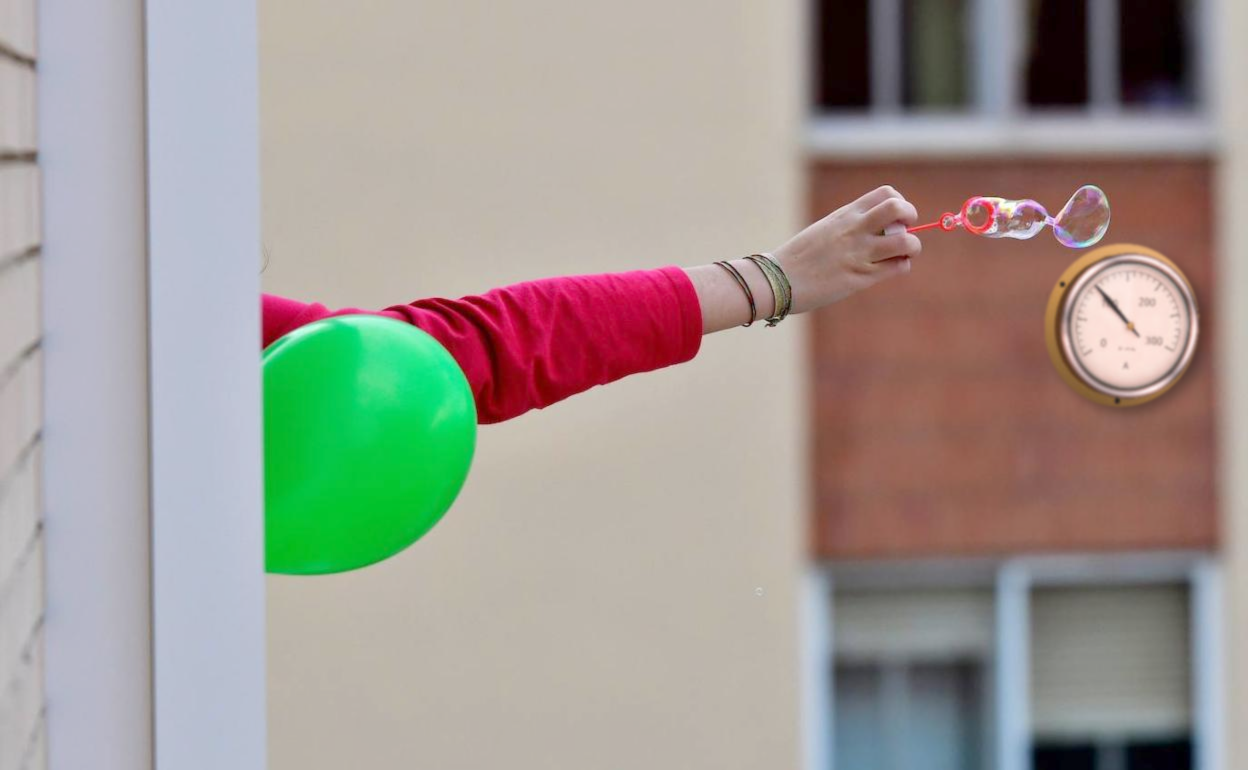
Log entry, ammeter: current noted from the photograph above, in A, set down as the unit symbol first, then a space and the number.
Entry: A 100
